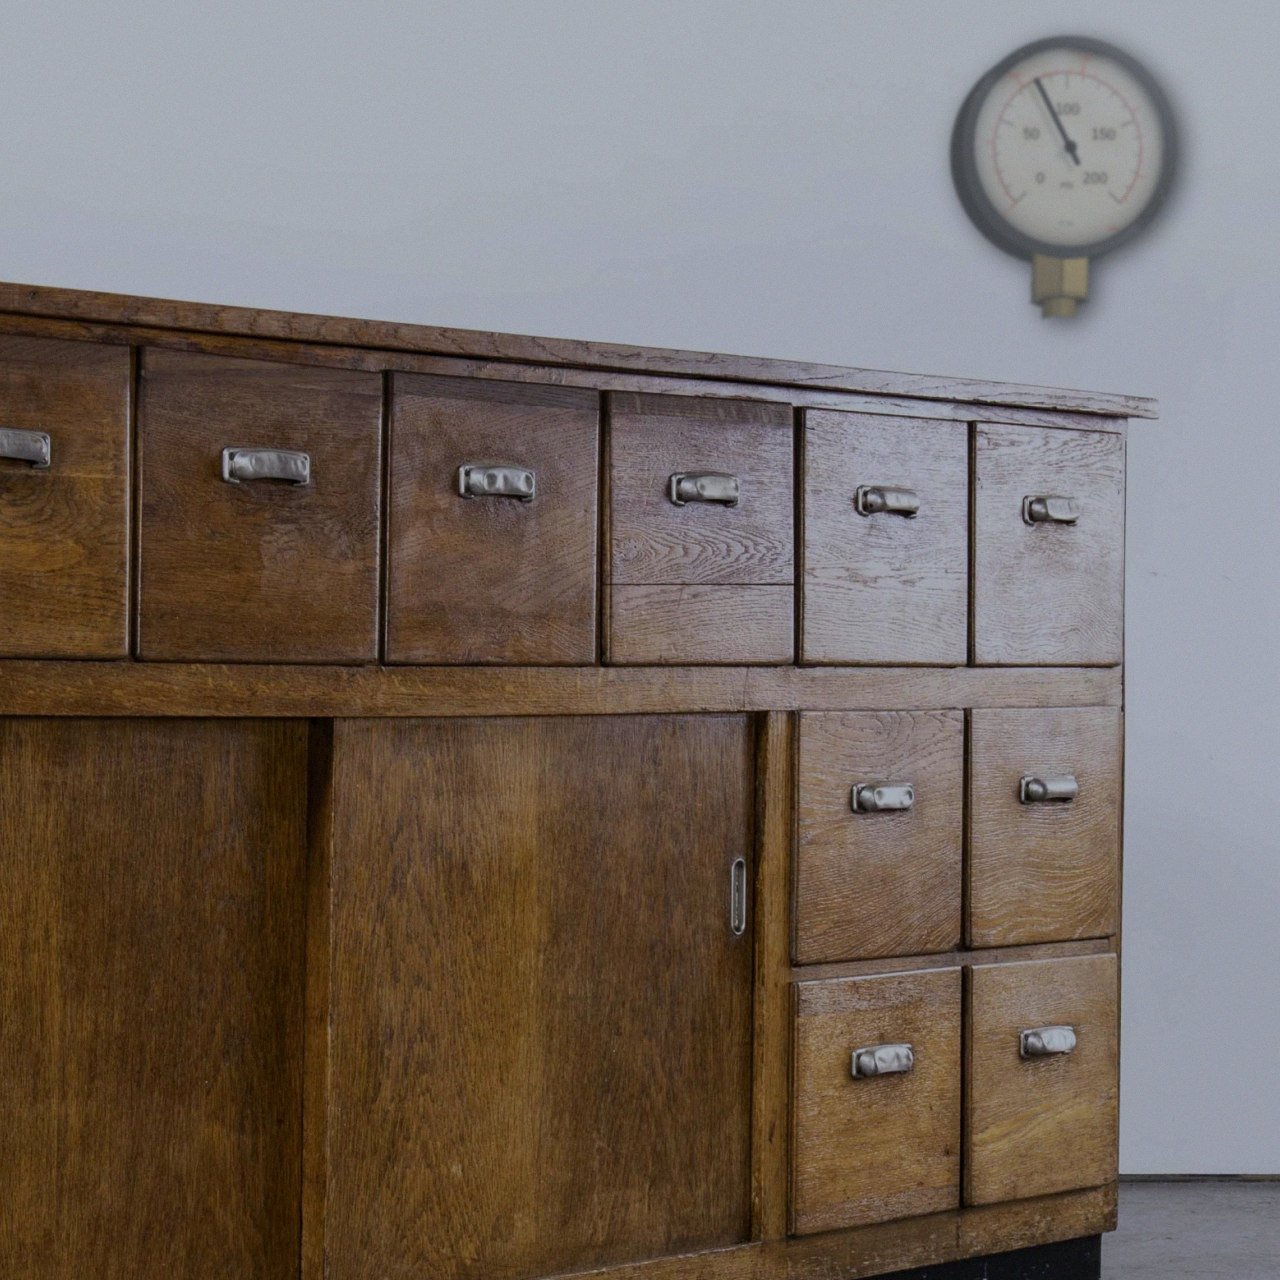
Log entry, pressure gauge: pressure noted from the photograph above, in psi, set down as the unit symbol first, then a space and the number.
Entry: psi 80
